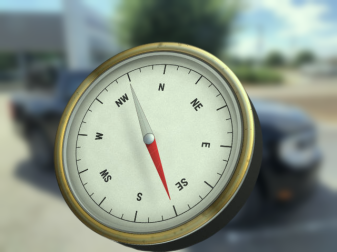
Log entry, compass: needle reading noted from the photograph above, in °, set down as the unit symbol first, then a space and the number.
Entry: ° 150
